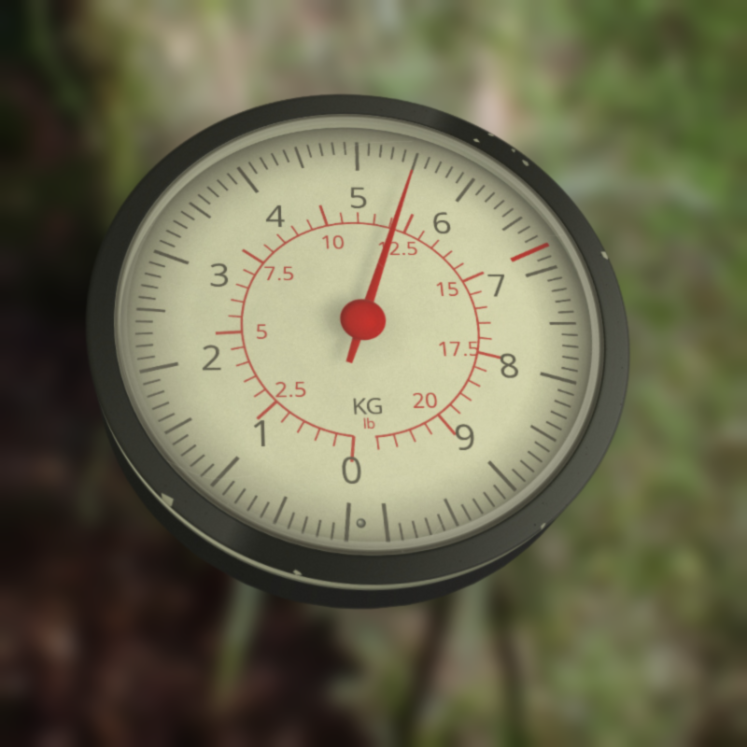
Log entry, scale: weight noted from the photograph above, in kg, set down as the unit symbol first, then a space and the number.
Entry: kg 5.5
